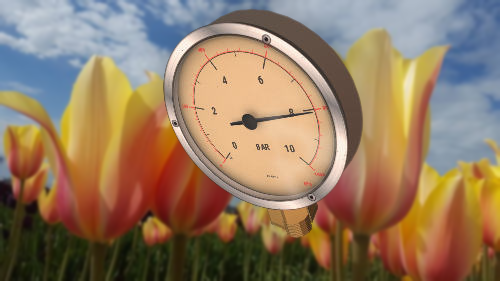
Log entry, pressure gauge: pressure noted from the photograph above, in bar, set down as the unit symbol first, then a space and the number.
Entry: bar 8
